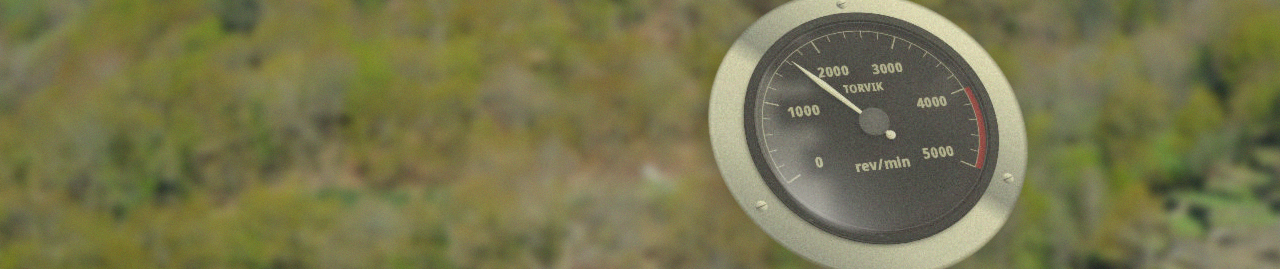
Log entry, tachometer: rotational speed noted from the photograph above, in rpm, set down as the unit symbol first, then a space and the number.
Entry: rpm 1600
